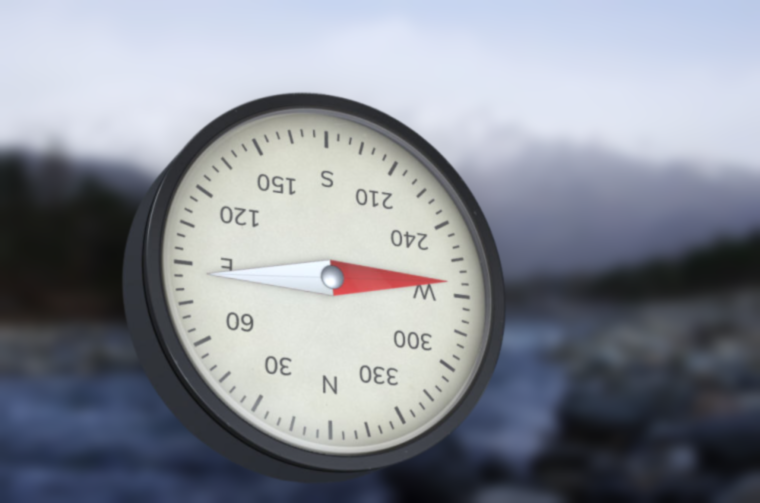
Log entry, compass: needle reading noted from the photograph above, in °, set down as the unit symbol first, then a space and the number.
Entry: ° 265
